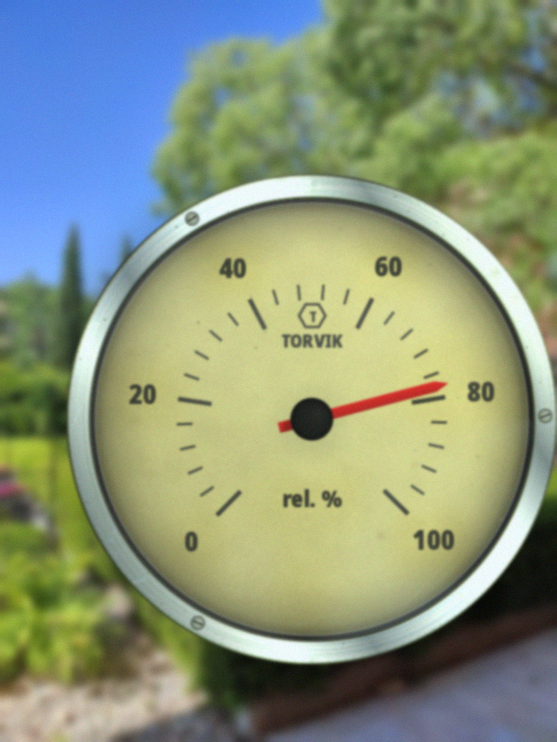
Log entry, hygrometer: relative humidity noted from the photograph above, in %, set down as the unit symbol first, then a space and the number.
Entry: % 78
